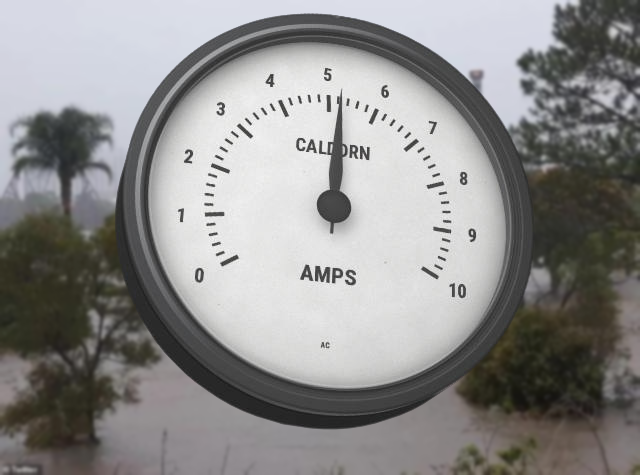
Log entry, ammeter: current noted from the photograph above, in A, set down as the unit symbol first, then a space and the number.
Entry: A 5.2
